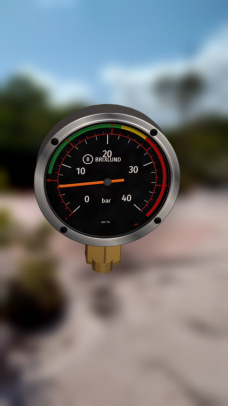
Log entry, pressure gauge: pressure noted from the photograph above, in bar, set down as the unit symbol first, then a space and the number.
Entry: bar 6
